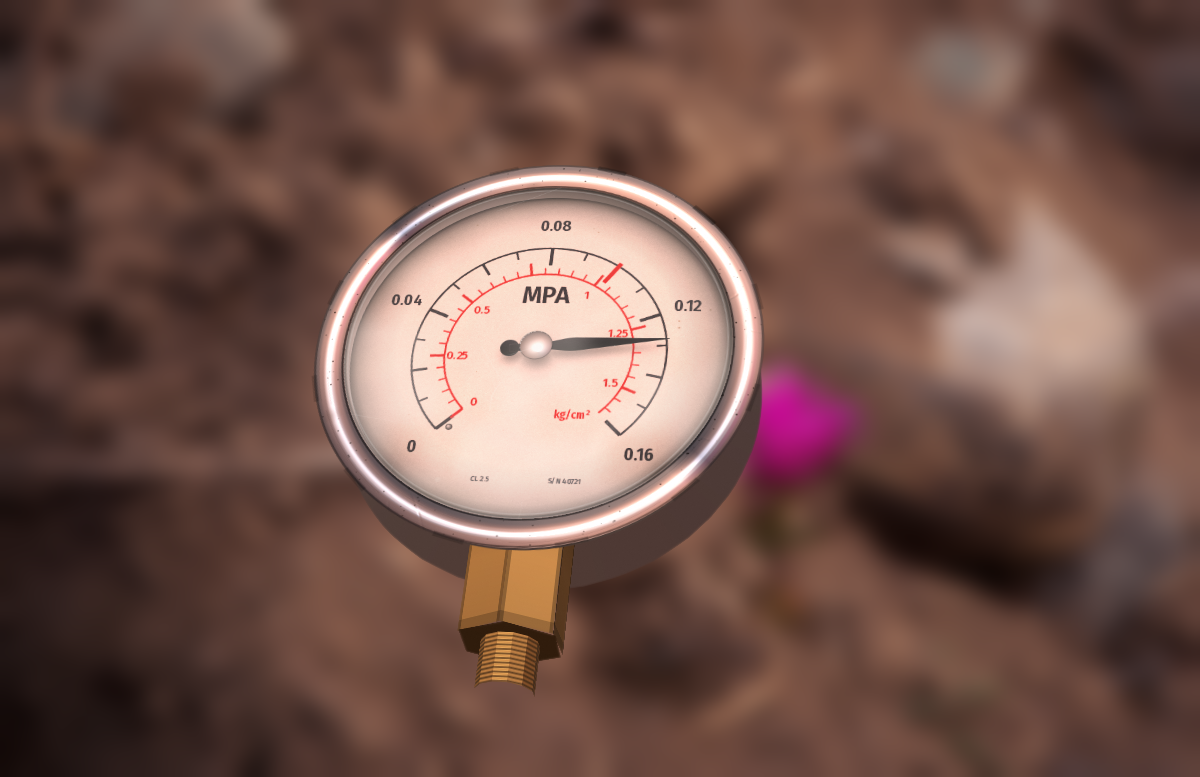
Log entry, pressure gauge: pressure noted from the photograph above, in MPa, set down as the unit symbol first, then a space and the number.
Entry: MPa 0.13
